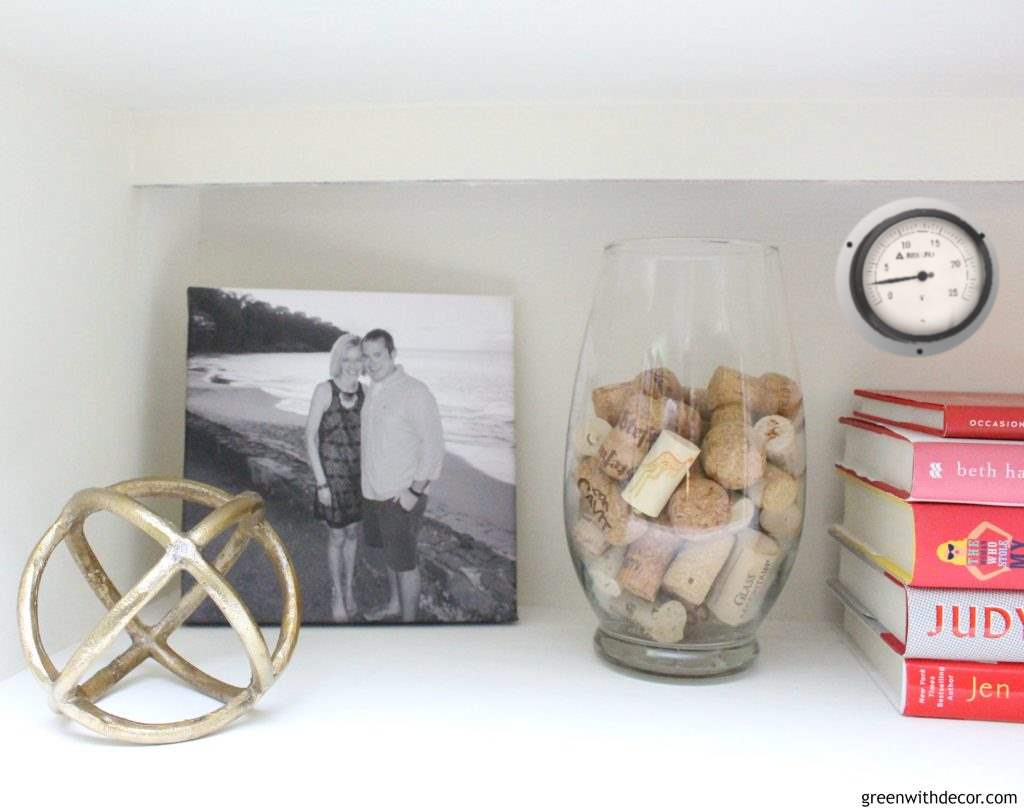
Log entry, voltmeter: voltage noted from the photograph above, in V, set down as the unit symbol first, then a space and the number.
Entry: V 2.5
